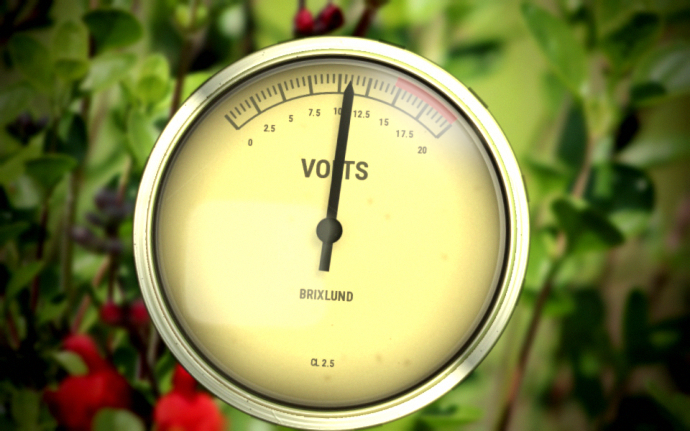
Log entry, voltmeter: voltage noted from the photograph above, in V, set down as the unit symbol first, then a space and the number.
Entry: V 11
